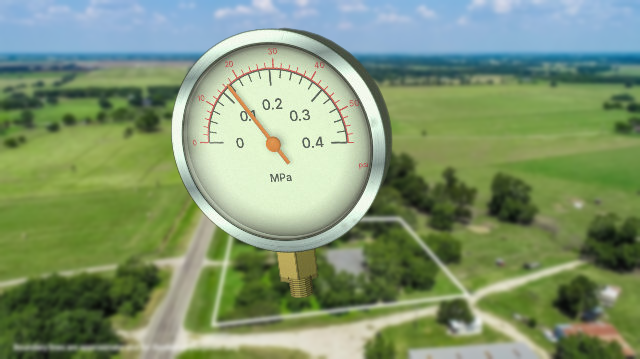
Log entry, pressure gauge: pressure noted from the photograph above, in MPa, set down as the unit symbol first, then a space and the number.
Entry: MPa 0.12
